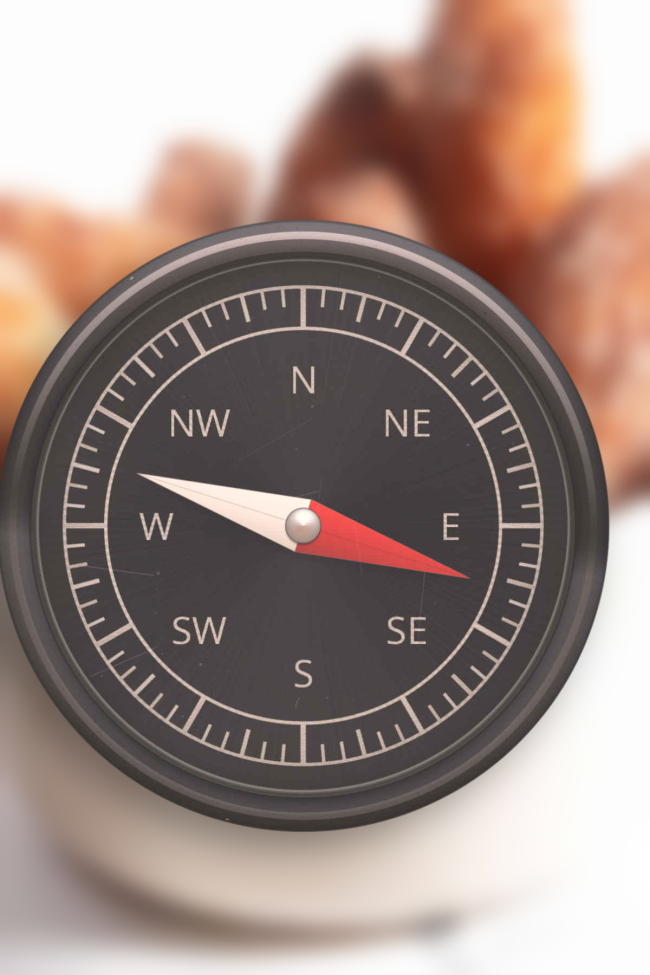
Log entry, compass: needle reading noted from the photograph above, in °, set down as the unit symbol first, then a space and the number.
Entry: ° 107.5
